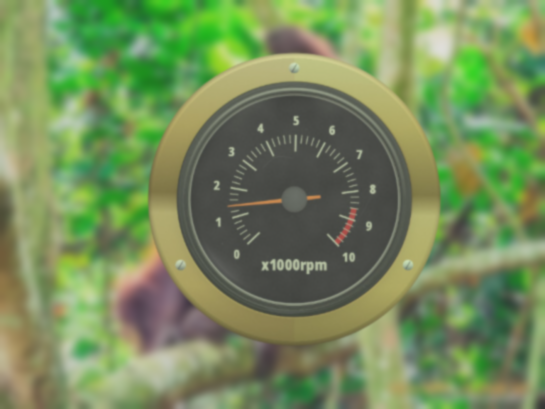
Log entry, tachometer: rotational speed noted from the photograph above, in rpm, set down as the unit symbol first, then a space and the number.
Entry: rpm 1400
